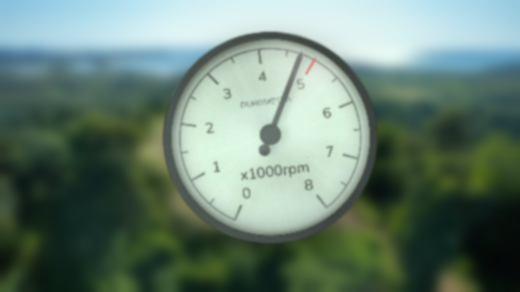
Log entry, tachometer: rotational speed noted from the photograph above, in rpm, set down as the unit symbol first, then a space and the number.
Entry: rpm 4750
